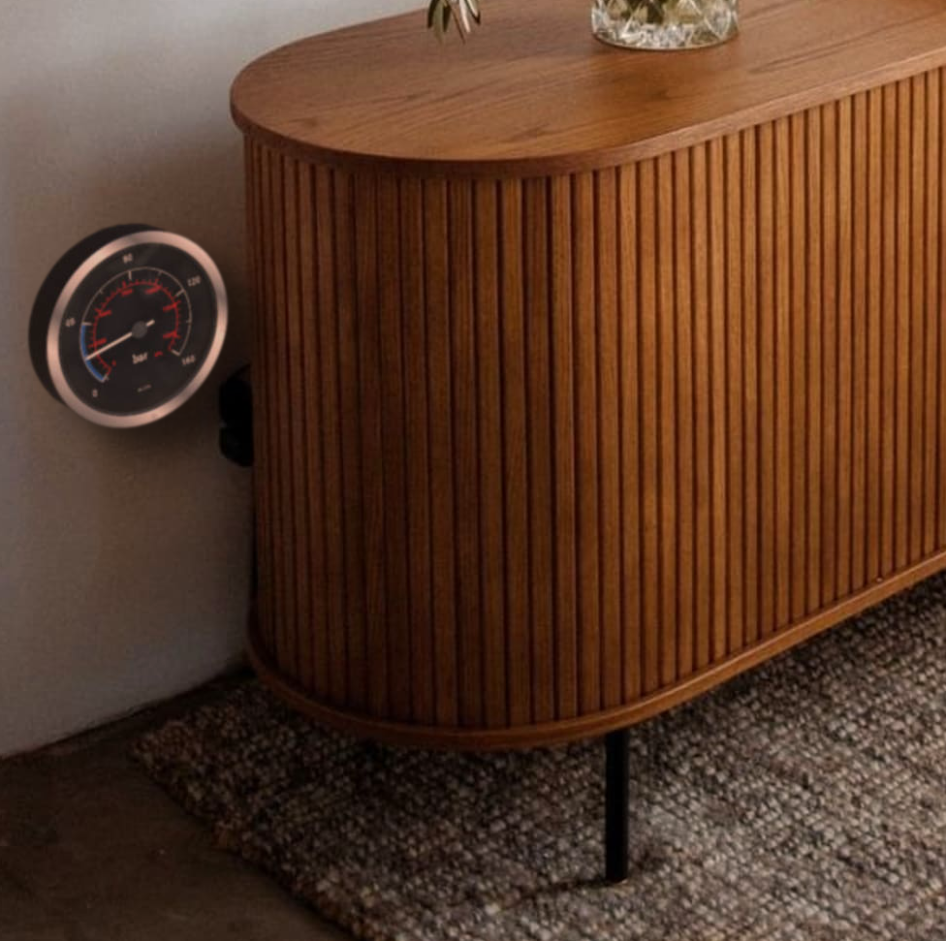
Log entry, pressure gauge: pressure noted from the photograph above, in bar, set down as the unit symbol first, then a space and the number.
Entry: bar 20
